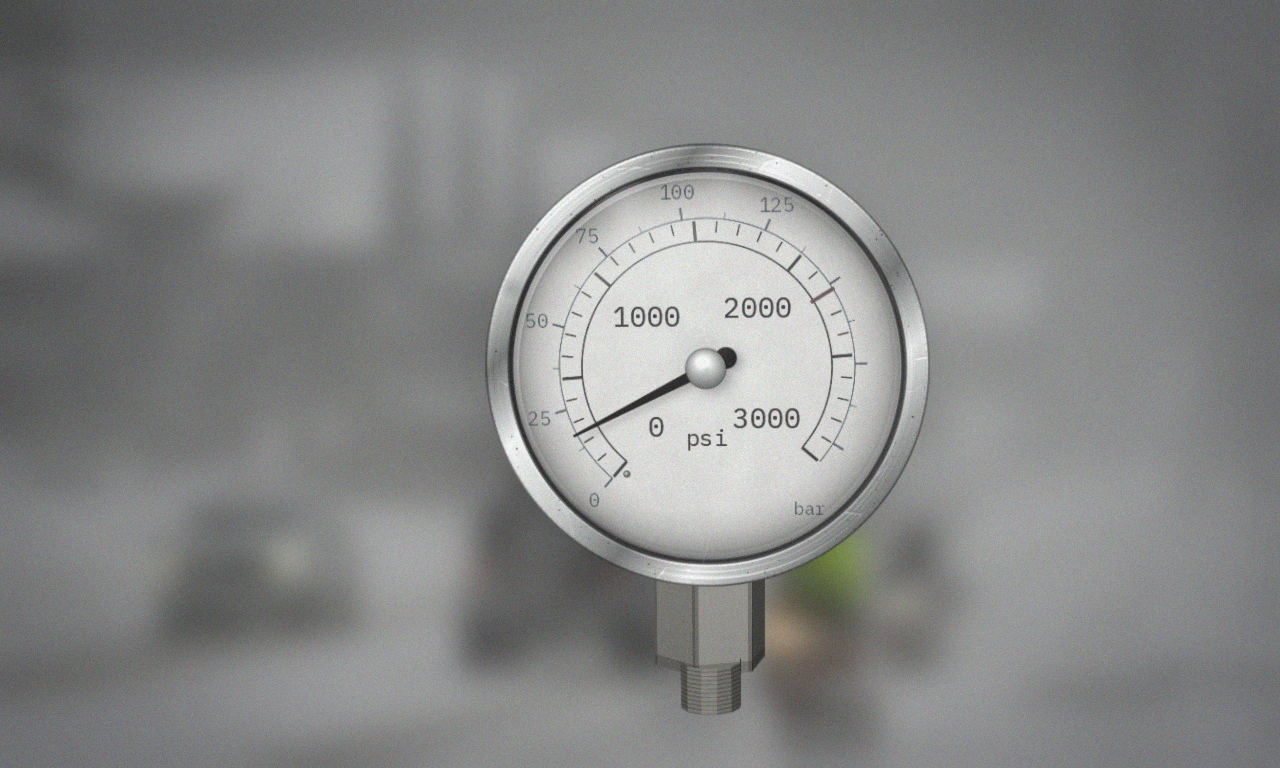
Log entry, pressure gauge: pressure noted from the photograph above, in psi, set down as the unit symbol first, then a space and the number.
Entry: psi 250
